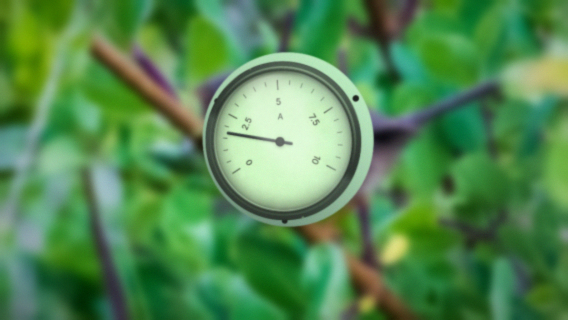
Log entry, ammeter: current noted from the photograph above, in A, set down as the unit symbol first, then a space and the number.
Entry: A 1.75
